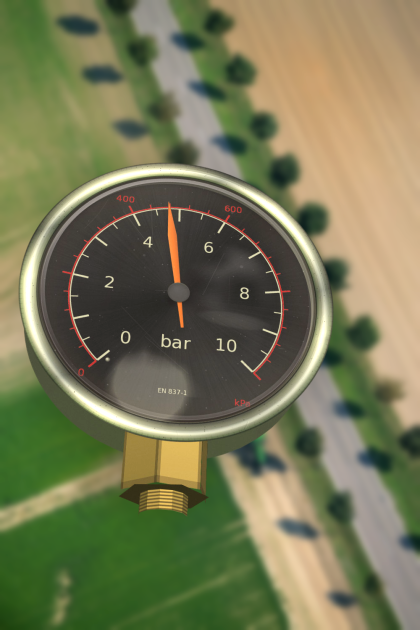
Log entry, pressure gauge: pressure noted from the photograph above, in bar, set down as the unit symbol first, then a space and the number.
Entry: bar 4.75
